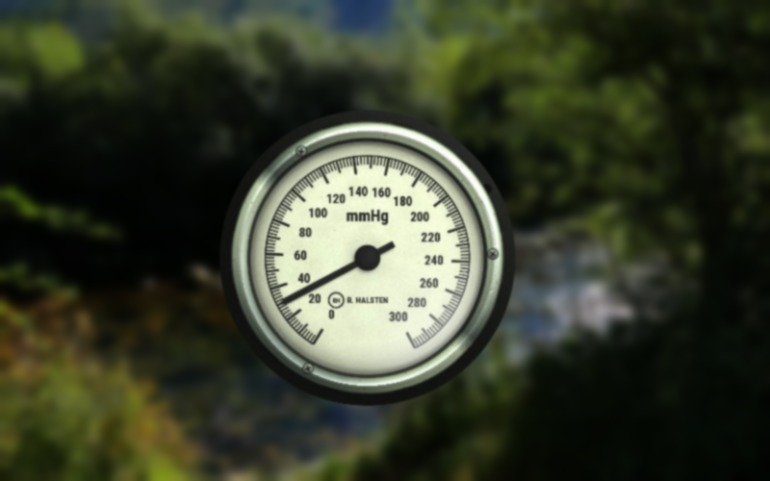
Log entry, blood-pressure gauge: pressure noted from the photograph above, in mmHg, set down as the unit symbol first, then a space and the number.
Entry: mmHg 30
